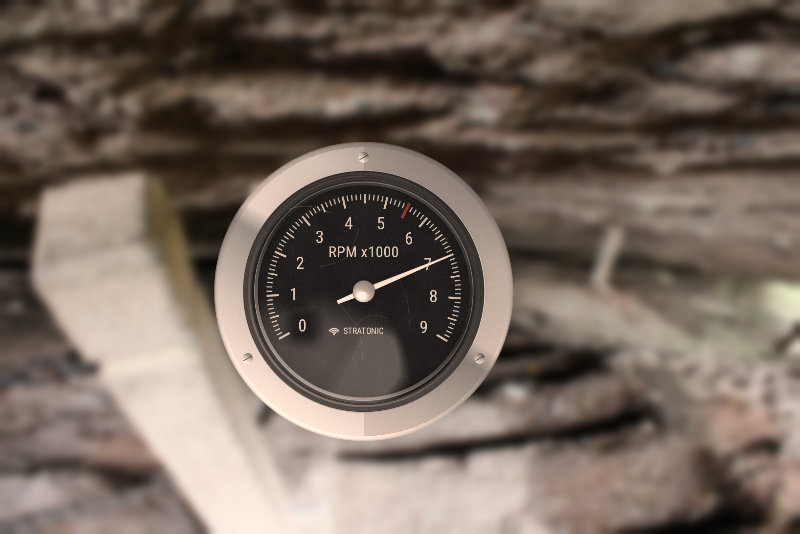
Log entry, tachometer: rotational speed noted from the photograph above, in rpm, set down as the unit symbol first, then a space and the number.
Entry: rpm 7000
